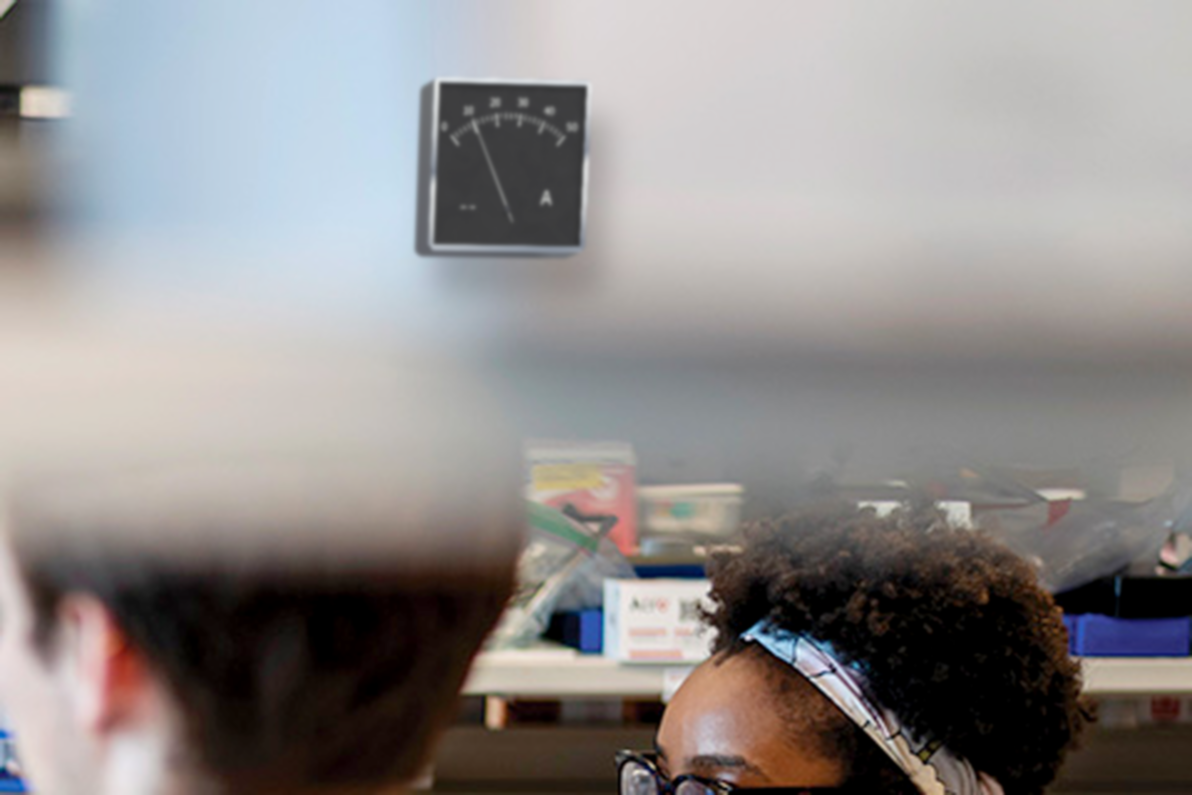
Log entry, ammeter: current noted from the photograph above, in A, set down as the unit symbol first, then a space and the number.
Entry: A 10
